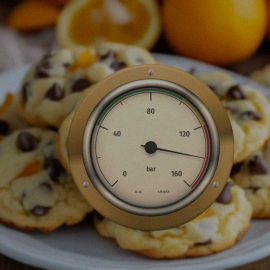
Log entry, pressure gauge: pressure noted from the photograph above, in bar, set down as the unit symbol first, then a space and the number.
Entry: bar 140
